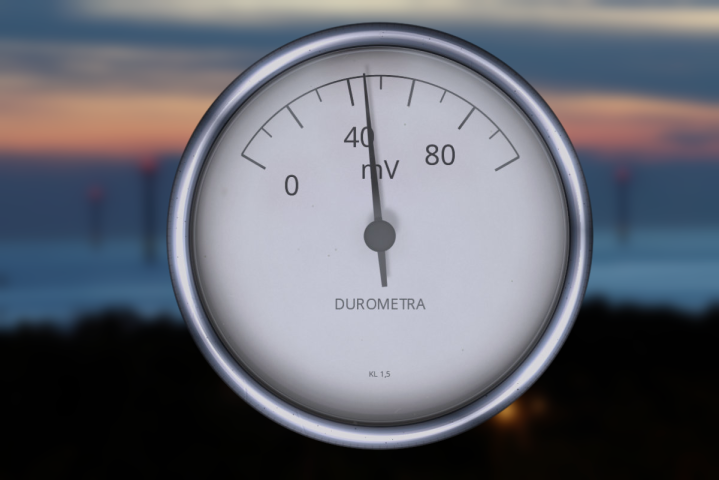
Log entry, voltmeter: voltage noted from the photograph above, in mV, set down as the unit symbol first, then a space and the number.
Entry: mV 45
